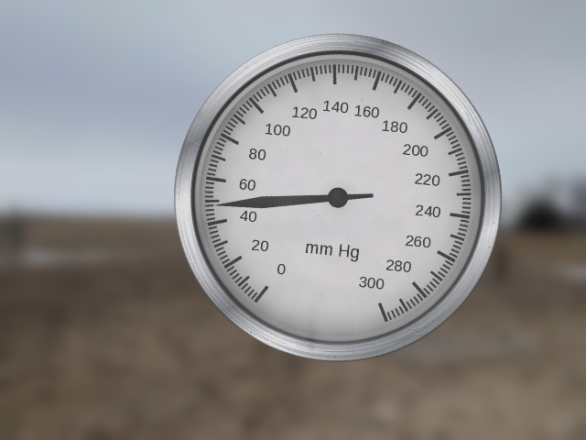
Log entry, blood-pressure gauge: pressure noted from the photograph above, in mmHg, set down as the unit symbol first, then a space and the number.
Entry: mmHg 48
